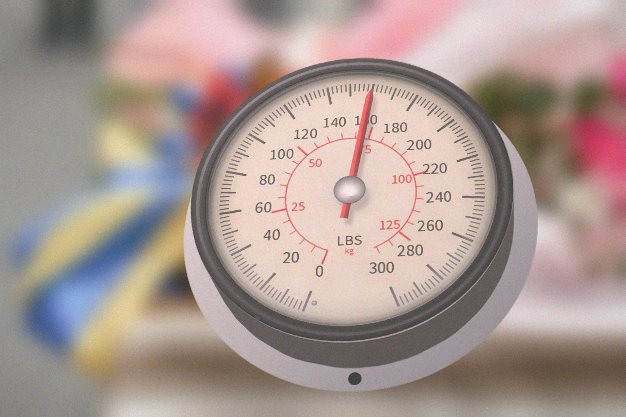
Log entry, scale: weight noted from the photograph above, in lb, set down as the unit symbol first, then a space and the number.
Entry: lb 160
